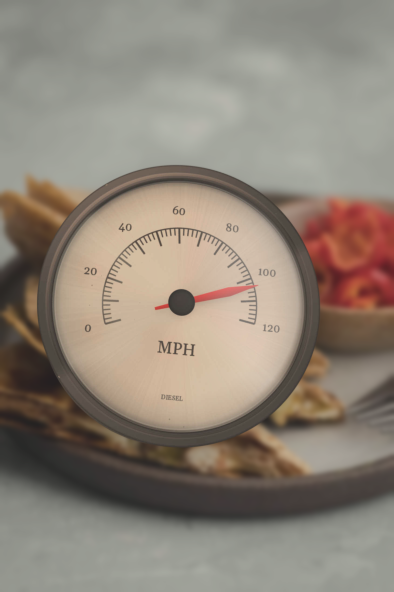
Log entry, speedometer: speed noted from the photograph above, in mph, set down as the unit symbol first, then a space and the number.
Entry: mph 104
